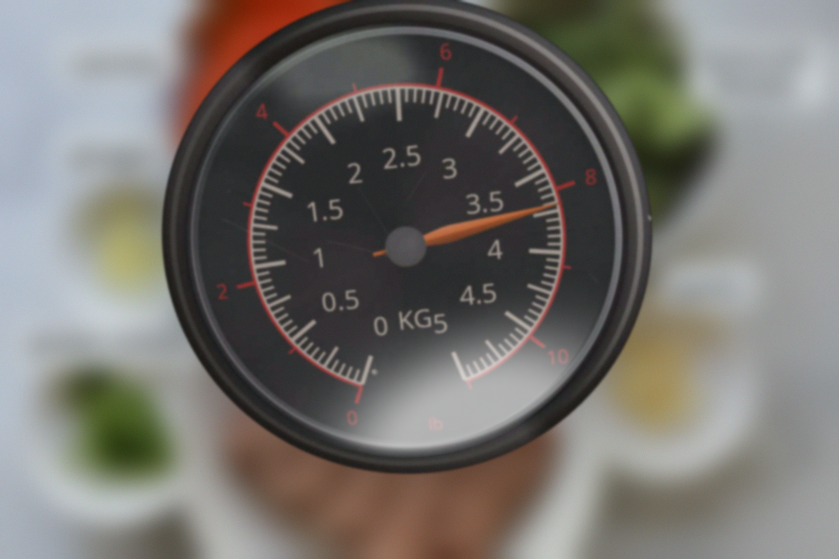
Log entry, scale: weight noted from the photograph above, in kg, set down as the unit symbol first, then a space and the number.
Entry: kg 3.7
